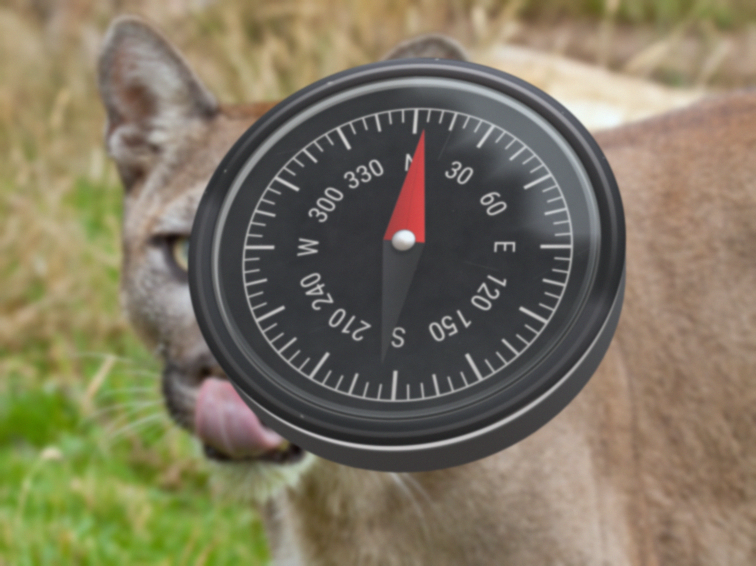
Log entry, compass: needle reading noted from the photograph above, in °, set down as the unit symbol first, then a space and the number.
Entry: ° 5
